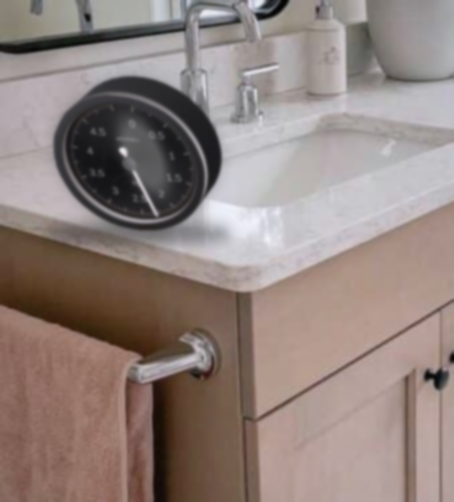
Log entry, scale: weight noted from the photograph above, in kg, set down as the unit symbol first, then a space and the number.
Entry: kg 2.25
